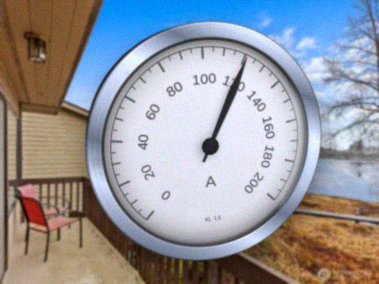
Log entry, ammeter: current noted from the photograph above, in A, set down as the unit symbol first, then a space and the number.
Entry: A 120
